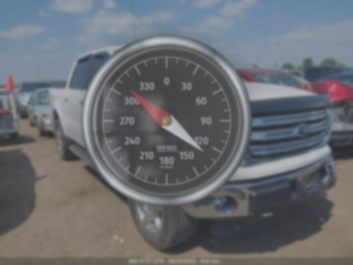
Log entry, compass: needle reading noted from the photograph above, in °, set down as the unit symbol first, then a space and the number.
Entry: ° 310
